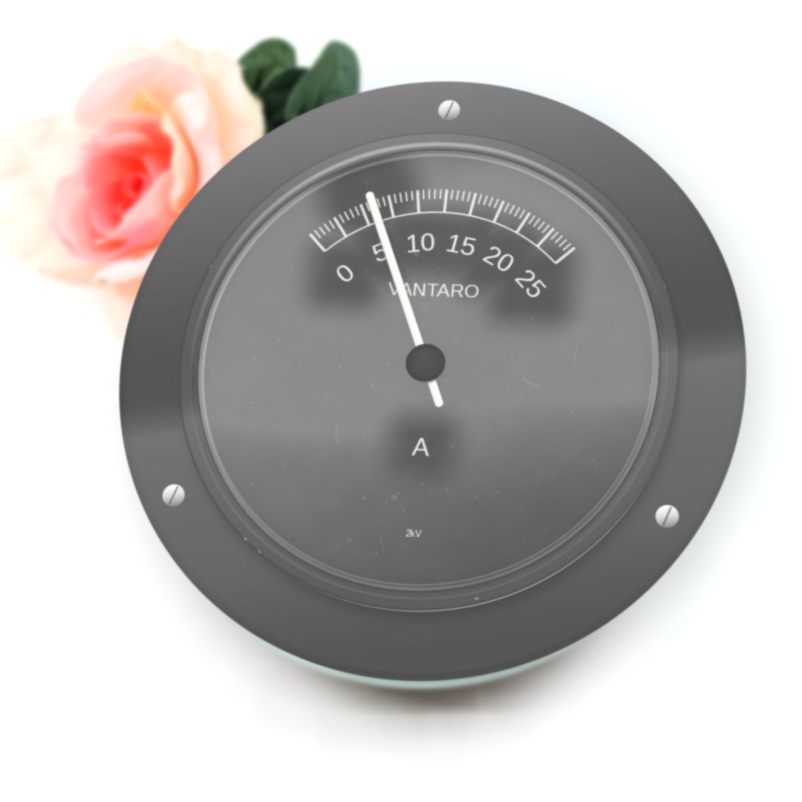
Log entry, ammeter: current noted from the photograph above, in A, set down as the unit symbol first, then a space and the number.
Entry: A 6
